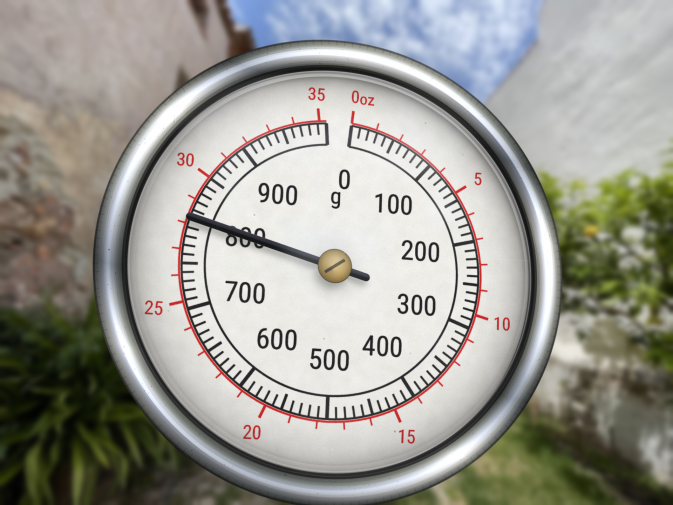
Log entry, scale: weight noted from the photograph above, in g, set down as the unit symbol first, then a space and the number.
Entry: g 800
